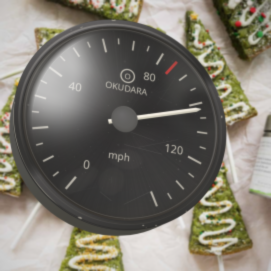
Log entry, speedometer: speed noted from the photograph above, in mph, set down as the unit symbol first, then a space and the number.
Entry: mph 102.5
